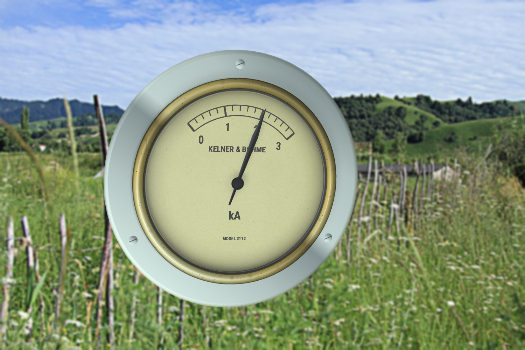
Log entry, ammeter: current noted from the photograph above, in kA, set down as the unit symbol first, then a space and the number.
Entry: kA 2
